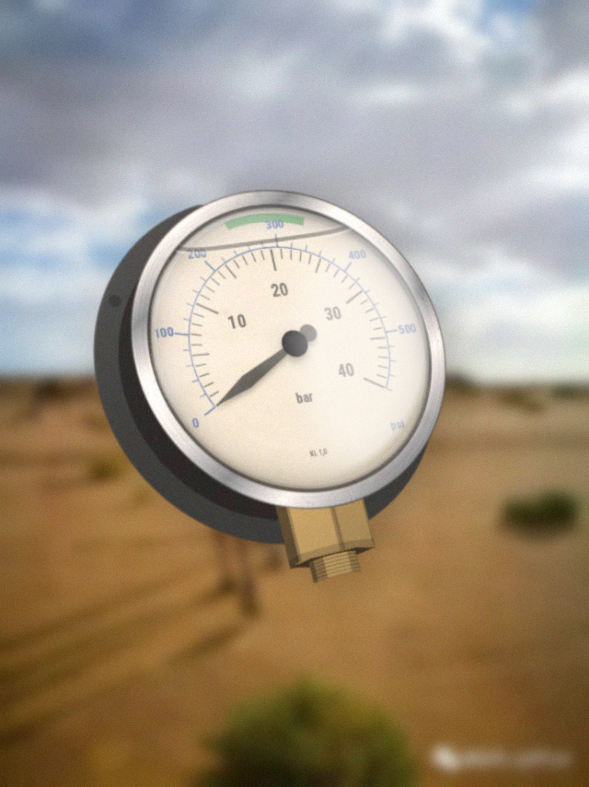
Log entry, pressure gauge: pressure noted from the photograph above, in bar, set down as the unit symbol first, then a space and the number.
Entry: bar 0
